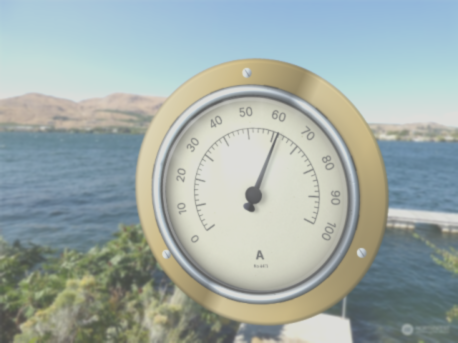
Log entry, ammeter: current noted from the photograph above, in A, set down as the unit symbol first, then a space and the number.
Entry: A 62
